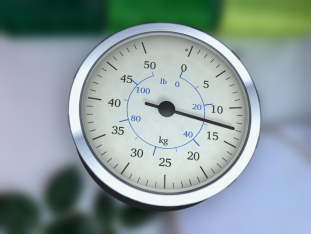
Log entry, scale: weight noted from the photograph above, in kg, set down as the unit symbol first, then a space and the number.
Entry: kg 13
